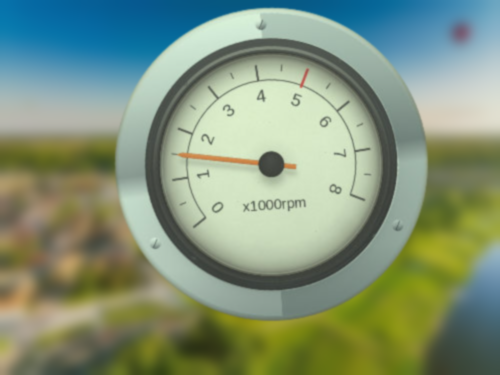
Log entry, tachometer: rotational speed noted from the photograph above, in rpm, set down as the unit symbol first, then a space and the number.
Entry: rpm 1500
